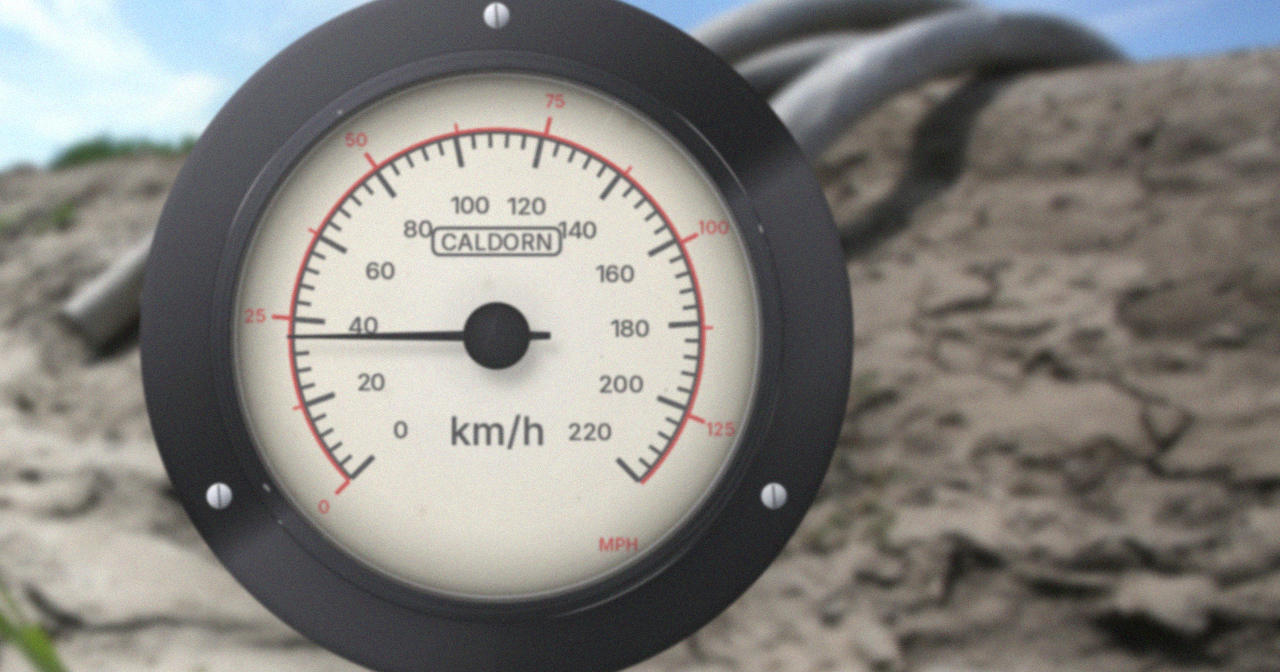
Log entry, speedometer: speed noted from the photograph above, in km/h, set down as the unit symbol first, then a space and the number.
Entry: km/h 36
